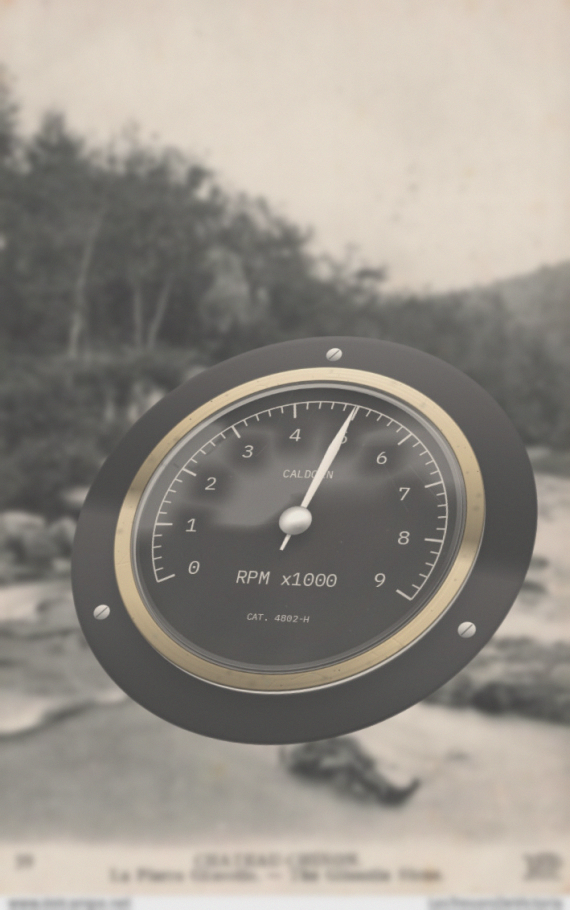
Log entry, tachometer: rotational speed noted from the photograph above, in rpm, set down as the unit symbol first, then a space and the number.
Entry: rpm 5000
